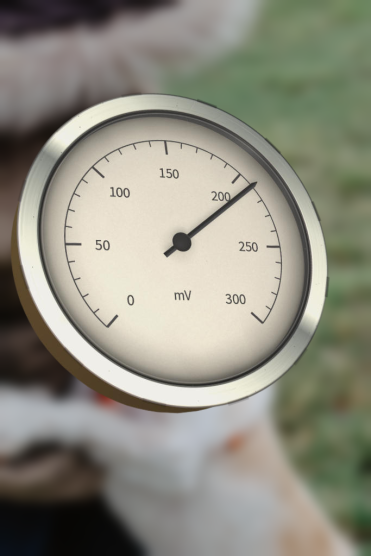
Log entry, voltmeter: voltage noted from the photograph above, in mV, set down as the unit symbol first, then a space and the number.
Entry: mV 210
